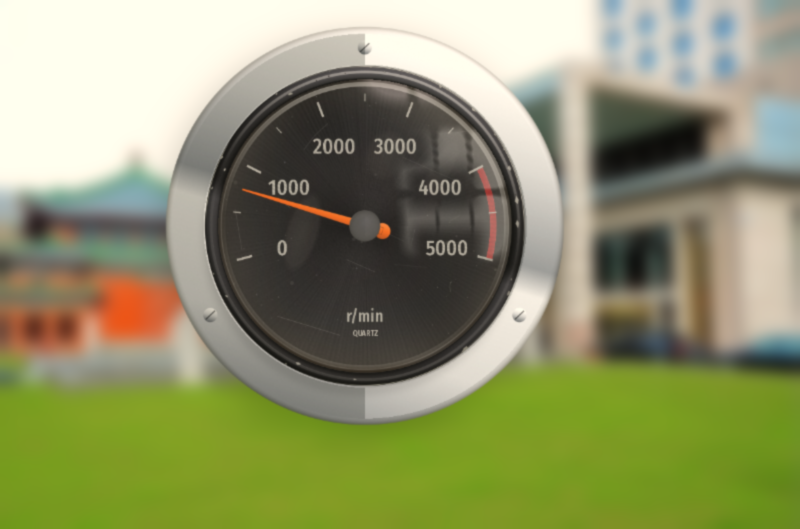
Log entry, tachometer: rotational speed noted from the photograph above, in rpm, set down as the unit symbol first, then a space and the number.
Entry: rpm 750
